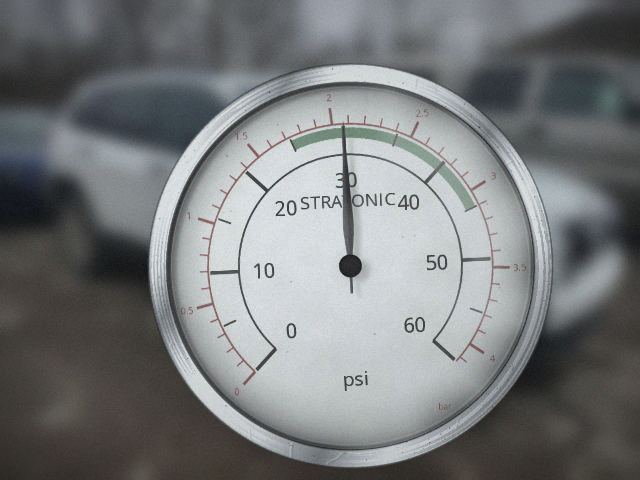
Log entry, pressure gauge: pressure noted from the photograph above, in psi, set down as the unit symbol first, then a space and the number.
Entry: psi 30
